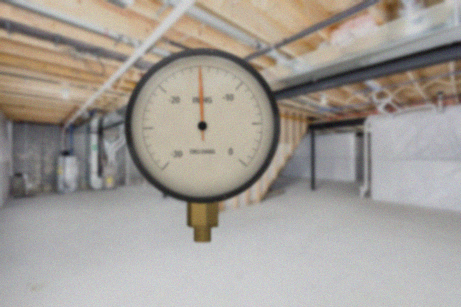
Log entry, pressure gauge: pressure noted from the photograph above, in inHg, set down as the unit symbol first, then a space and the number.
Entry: inHg -15
